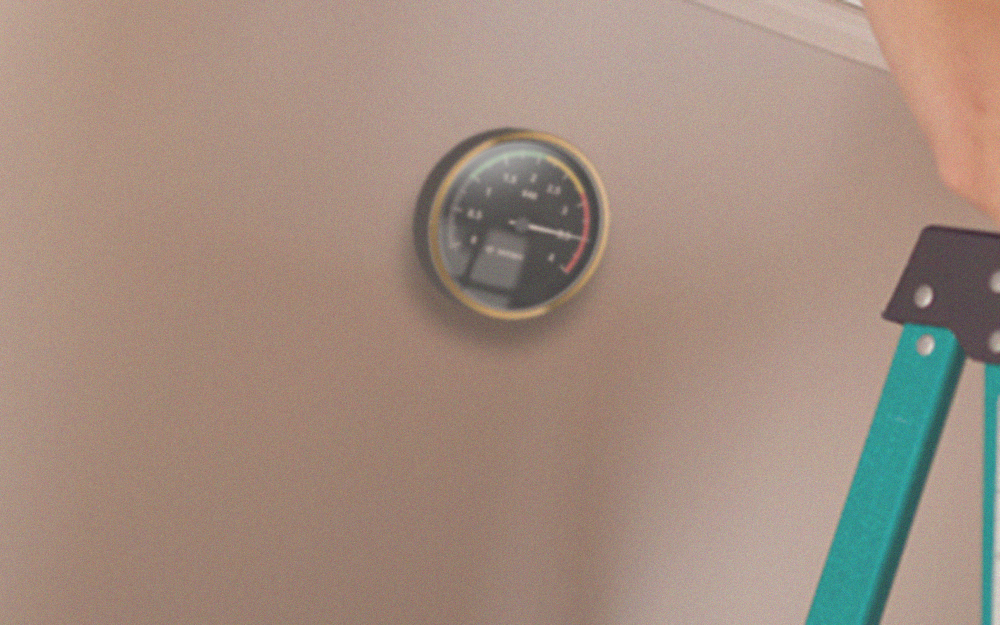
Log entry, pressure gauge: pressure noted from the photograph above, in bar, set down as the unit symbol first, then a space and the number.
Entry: bar 3.5
